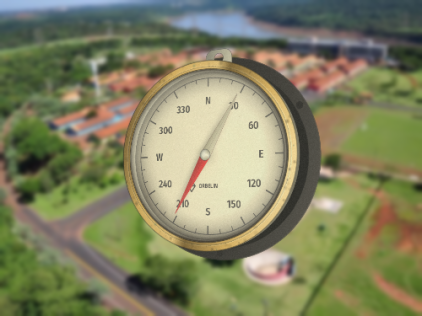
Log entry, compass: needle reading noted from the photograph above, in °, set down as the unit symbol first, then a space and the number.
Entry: ° 210
